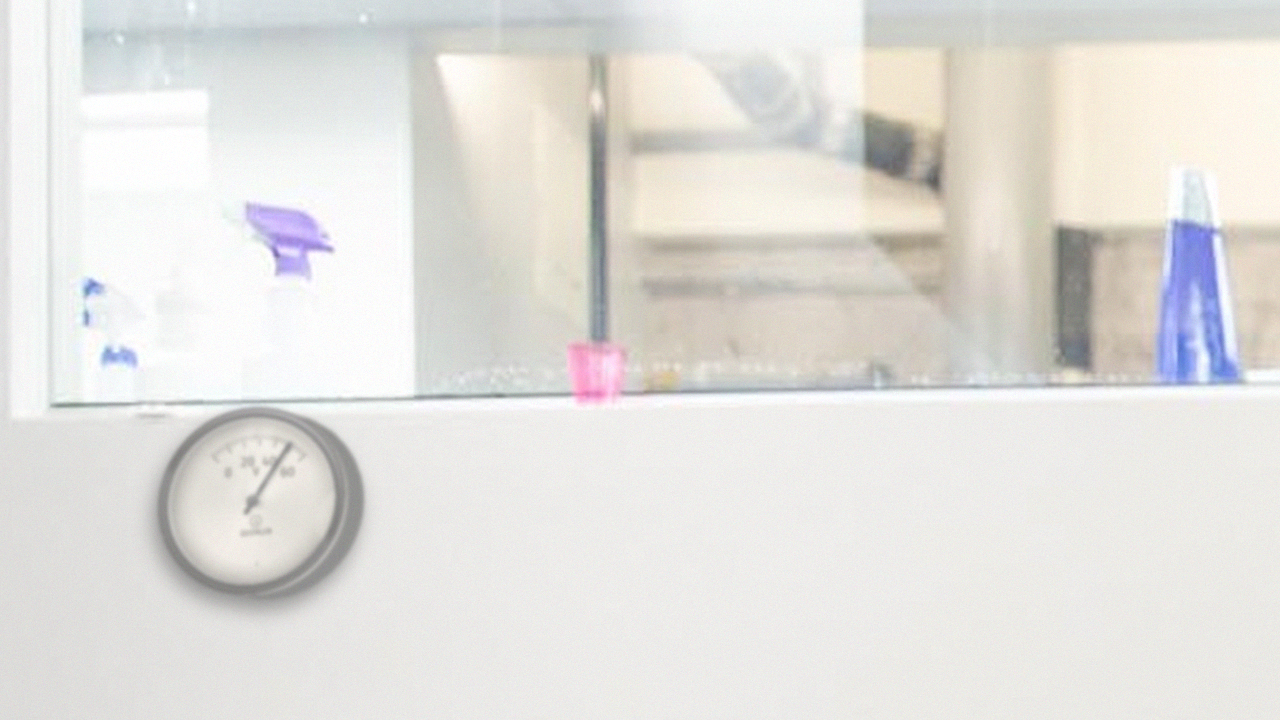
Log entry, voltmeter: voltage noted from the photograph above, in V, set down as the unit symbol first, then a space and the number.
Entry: V 50
